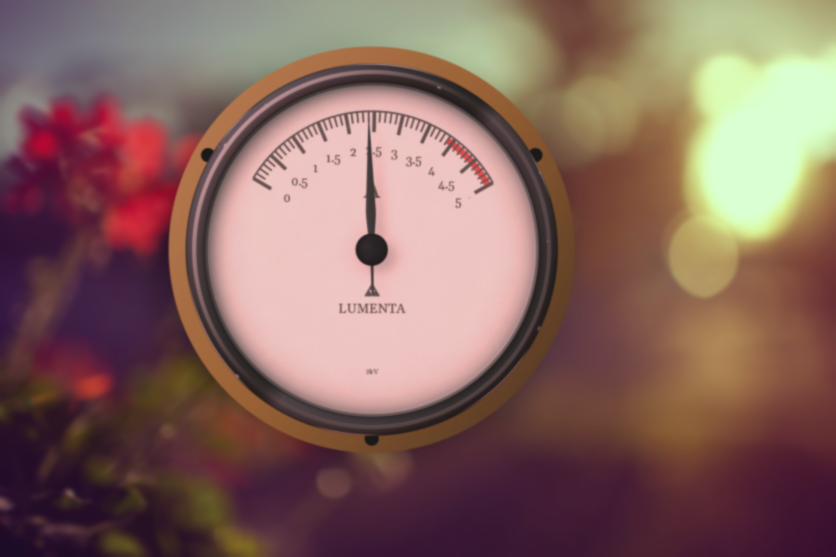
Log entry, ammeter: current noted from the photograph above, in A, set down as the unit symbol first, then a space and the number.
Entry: A 2.4
